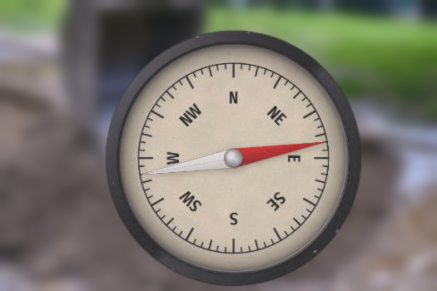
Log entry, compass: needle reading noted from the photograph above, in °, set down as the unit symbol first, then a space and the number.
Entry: ° 80
